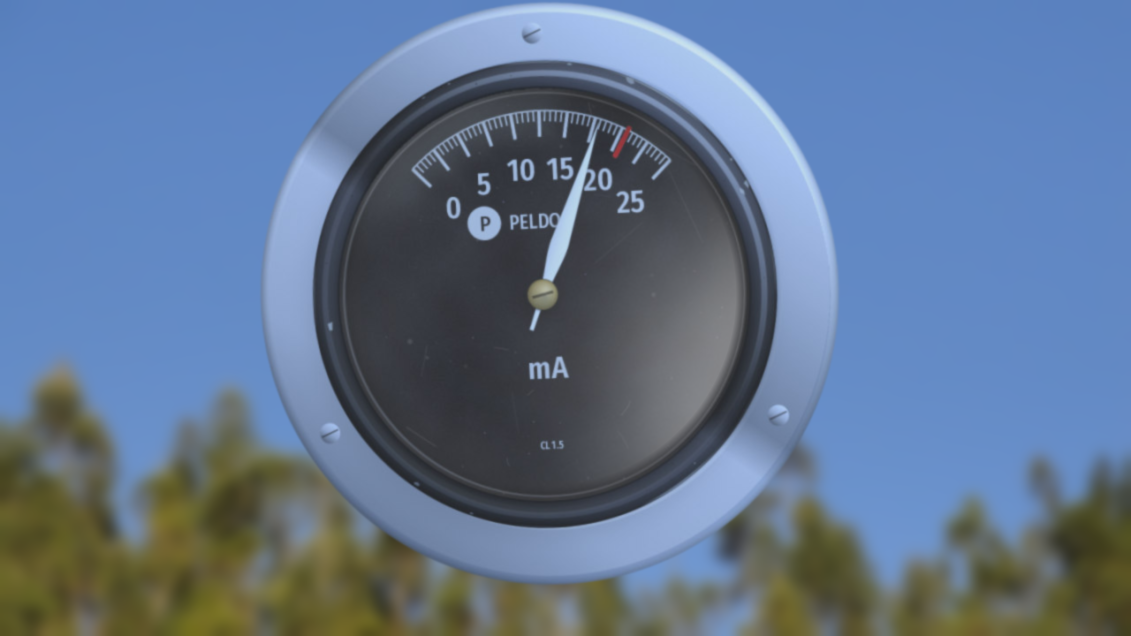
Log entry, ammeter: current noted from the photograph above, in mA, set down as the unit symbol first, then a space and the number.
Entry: mA 18
